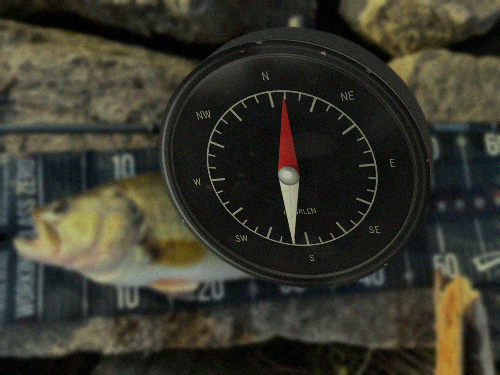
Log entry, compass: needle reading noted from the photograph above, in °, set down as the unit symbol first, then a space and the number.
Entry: ° 10
